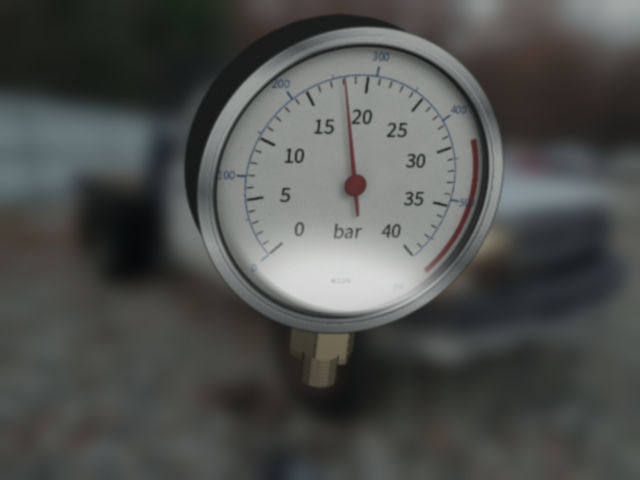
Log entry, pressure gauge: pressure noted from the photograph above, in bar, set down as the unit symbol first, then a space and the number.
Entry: bar 18
